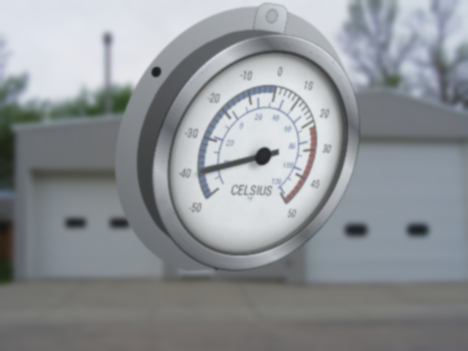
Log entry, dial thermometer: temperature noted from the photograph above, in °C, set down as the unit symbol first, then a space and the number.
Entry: °C -40
